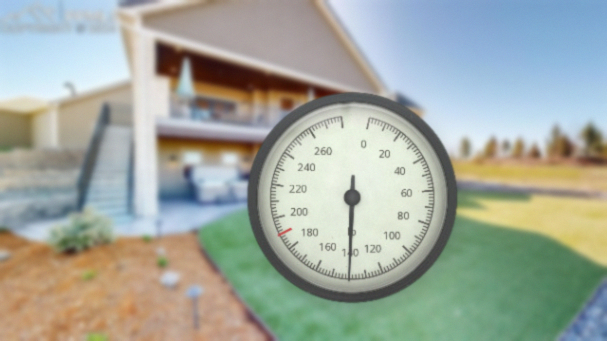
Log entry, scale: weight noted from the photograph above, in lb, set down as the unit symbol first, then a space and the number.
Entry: lb 140
